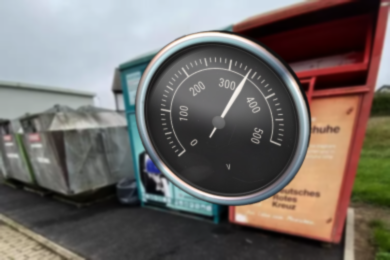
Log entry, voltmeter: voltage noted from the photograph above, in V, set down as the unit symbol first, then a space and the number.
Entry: V 340
